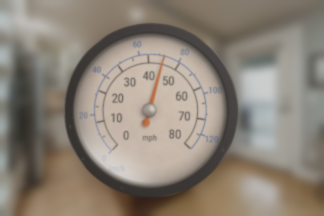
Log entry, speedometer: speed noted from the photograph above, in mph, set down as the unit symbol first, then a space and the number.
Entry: mph 45
